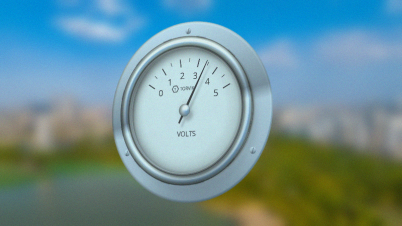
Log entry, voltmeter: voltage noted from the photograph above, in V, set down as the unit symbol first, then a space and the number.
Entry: V 3.5
